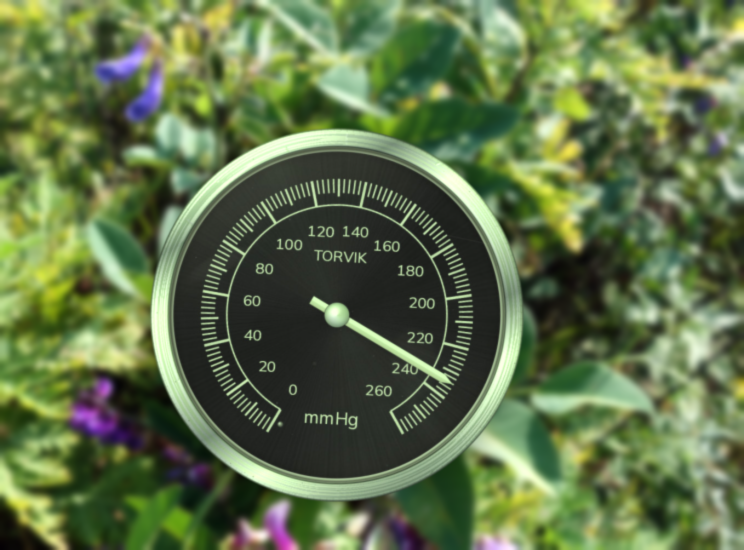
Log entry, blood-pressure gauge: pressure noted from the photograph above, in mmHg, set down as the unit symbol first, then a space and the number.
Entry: mmHg 234
